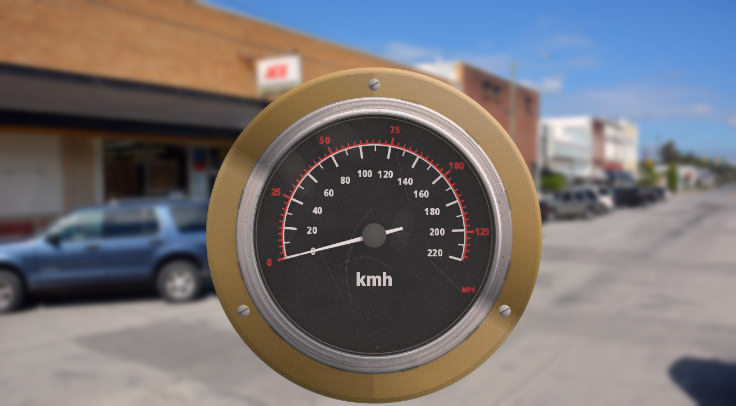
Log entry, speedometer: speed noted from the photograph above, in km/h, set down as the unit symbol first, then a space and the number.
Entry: km/h 0
